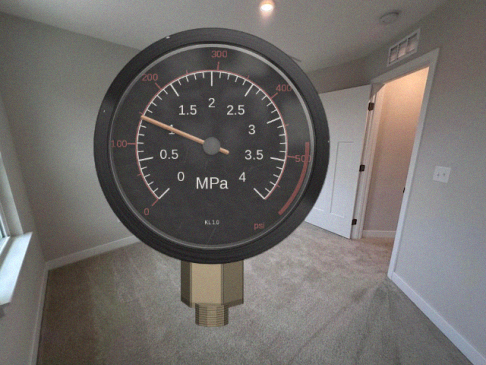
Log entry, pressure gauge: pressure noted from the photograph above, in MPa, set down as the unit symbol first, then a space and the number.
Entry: MPa 1
